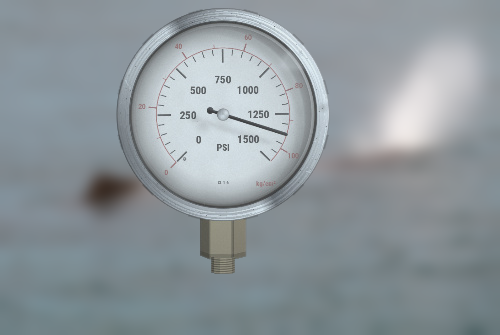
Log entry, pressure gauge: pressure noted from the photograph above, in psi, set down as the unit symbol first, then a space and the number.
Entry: psi 1350
